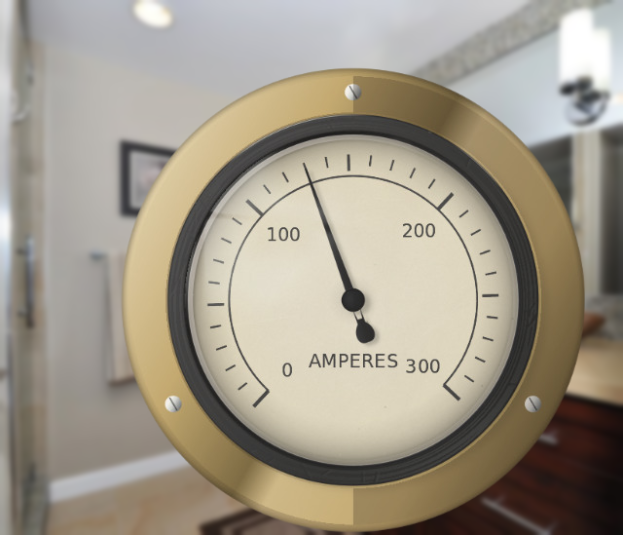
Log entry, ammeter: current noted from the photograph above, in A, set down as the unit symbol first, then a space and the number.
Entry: A 130
